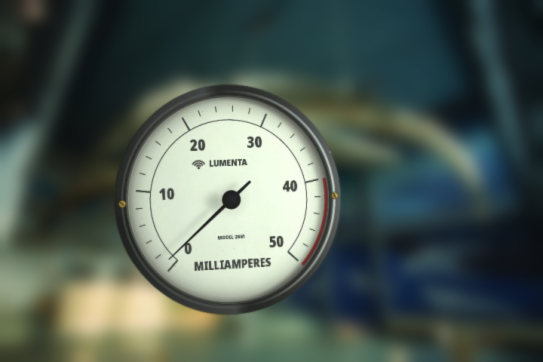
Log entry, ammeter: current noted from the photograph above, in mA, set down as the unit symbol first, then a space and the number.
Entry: mA 1
